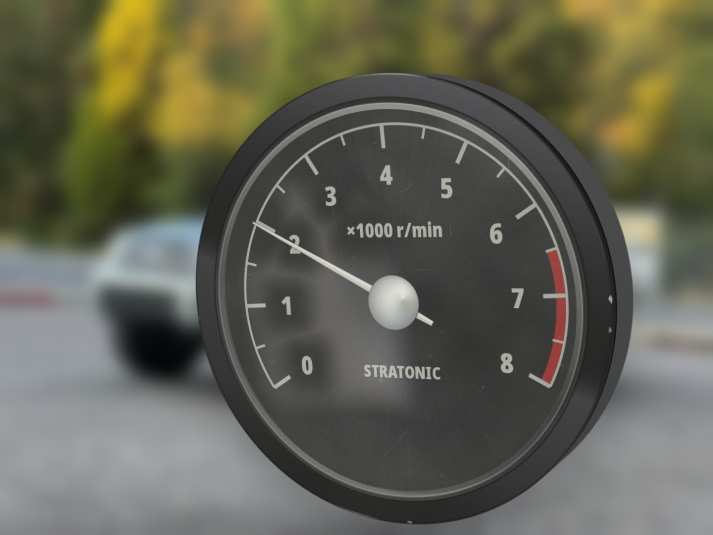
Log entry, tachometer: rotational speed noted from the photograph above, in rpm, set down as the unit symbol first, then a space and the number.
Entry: rpm 2000
